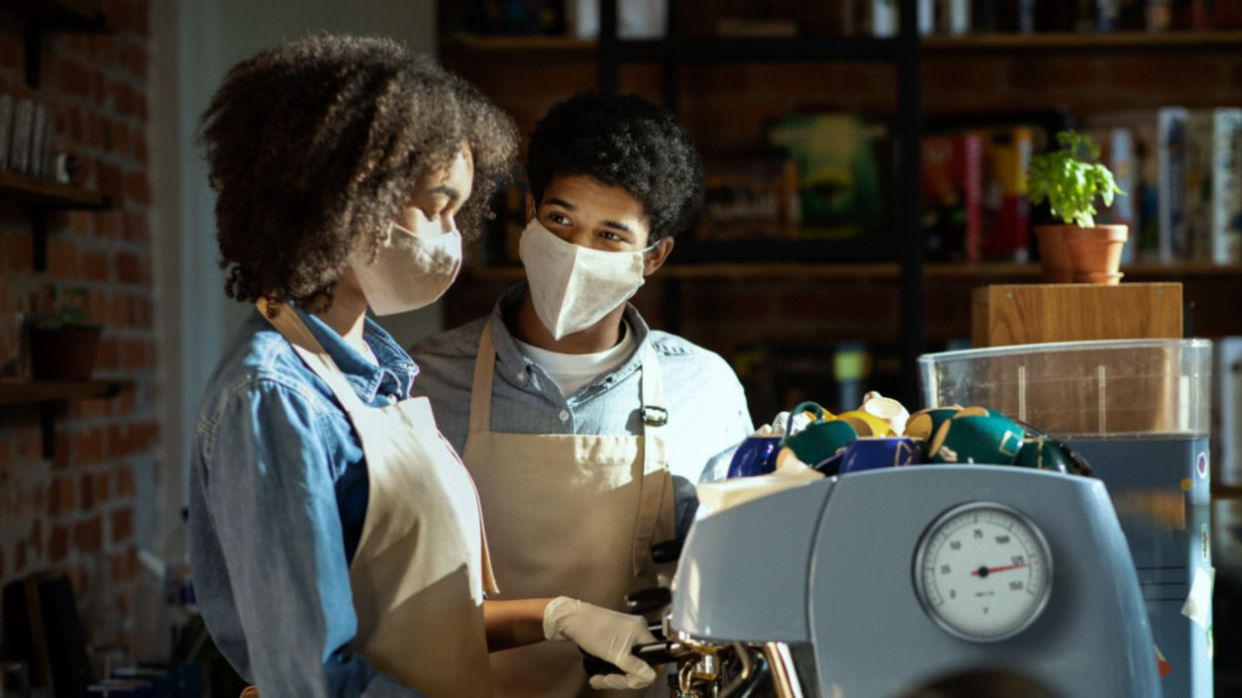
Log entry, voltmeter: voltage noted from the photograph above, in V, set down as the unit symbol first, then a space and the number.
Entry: V 130
